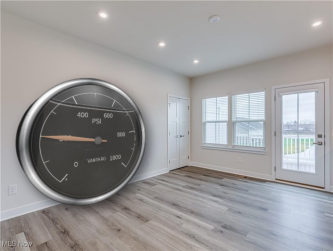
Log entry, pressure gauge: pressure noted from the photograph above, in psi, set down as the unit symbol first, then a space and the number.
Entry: psi 200
